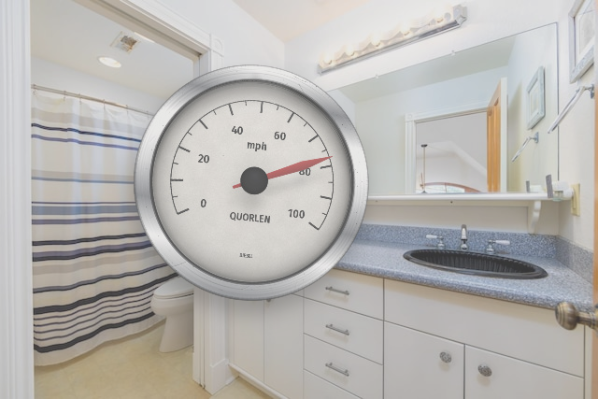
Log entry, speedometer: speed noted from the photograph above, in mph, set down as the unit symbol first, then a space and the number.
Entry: mph 77.5
